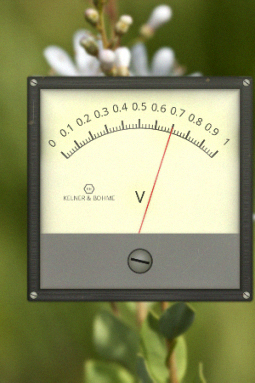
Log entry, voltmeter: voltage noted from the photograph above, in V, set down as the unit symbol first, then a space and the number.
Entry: V 0.7
